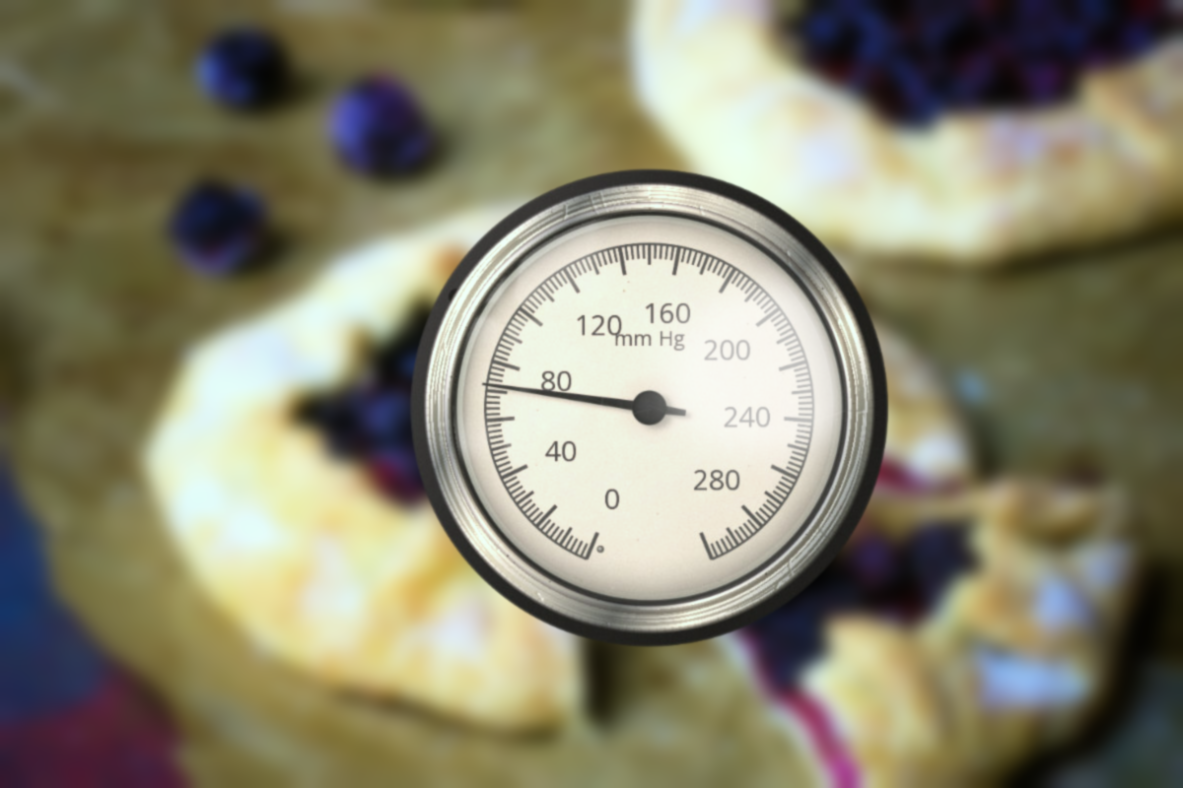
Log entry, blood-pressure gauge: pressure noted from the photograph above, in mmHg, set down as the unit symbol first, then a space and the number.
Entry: mmHg 72
